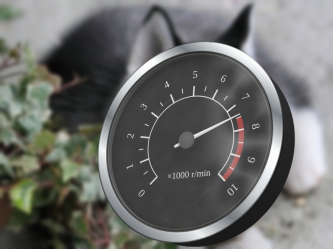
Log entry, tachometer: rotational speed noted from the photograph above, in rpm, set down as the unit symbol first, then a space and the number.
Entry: rpm 7500
